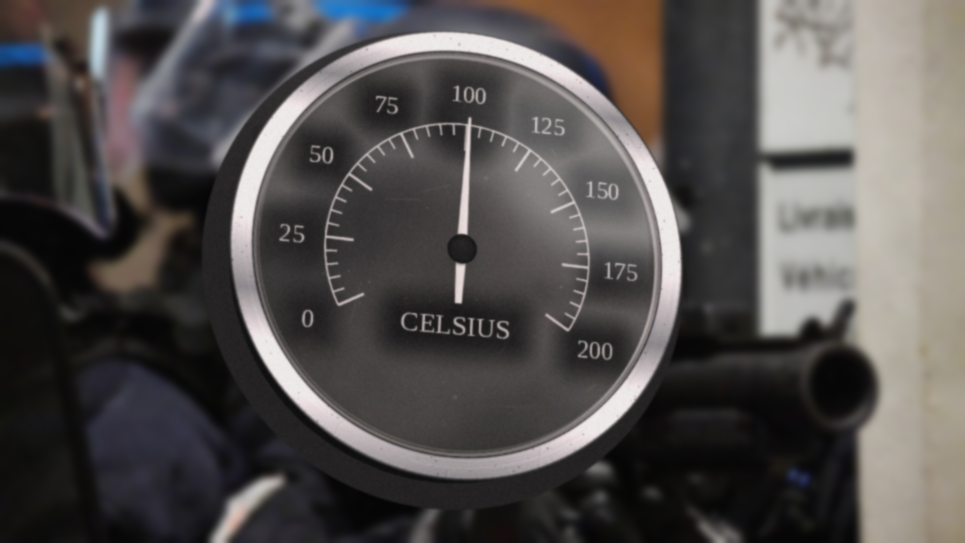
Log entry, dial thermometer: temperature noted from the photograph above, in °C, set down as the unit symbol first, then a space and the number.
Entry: °C 100
